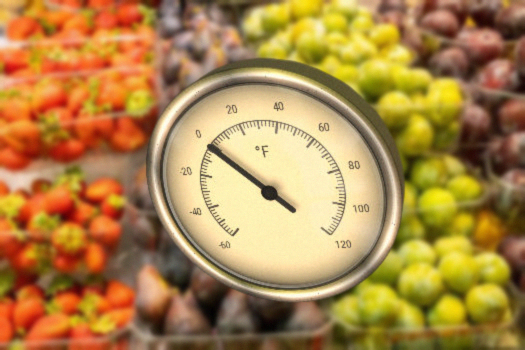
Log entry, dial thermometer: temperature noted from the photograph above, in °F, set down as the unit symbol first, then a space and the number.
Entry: °F 0
